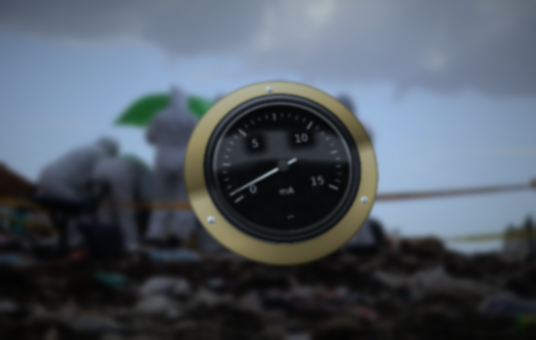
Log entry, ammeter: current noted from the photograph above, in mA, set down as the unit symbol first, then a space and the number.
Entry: mA 0.5
